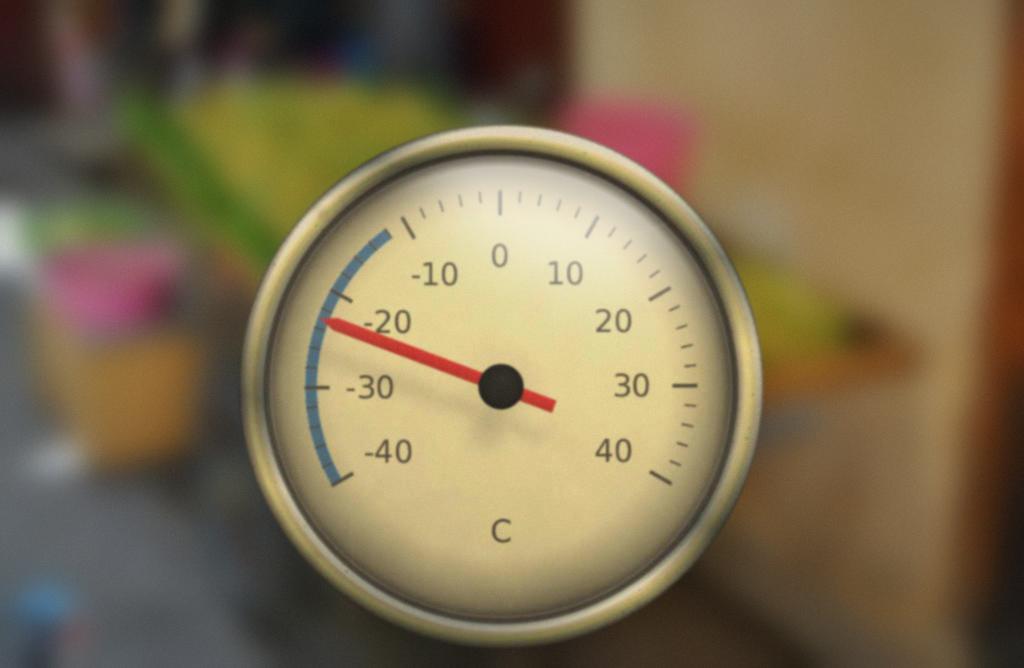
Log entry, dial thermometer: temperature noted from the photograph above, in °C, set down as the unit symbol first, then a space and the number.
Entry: °C -23
